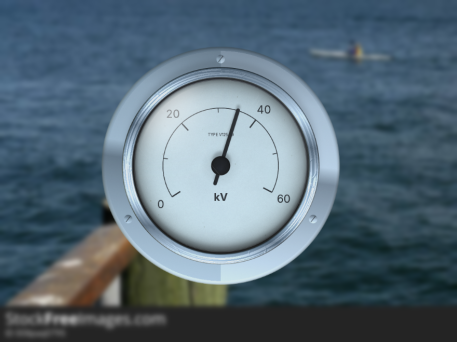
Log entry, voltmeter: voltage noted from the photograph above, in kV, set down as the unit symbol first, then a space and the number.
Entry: kV 35
